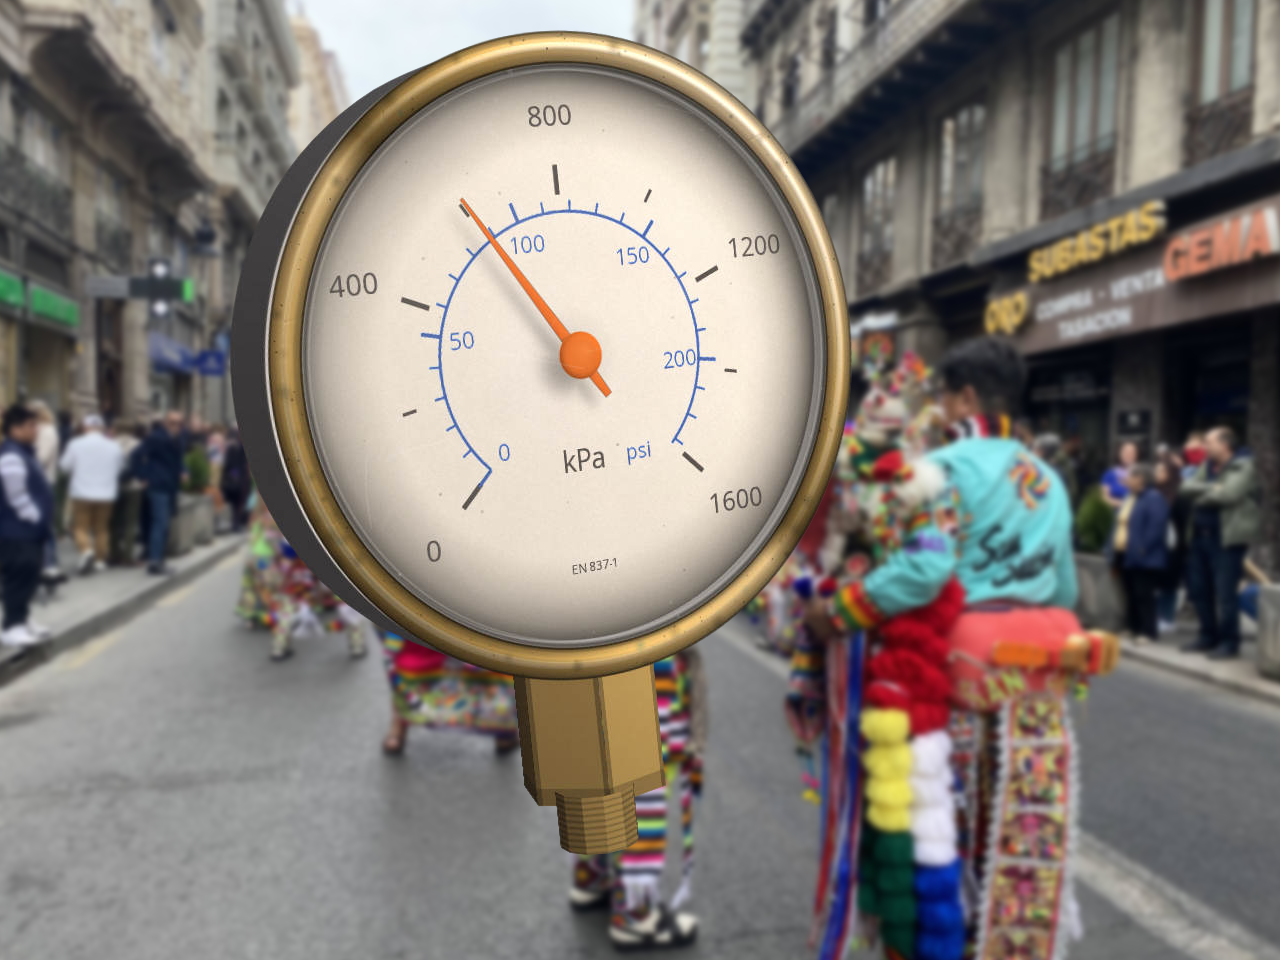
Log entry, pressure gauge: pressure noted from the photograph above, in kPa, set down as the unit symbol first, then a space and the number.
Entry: kPa 600
